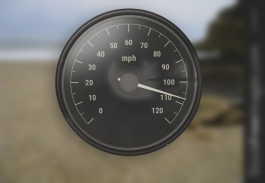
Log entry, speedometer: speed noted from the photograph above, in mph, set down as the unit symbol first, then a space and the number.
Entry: mph 107.5
